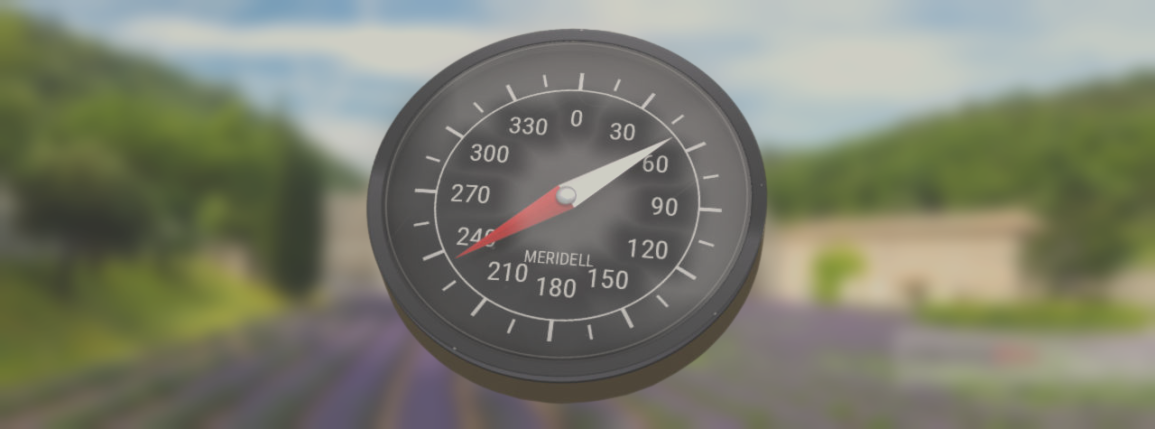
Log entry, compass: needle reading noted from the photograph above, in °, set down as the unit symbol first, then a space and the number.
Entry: ° 232.5
